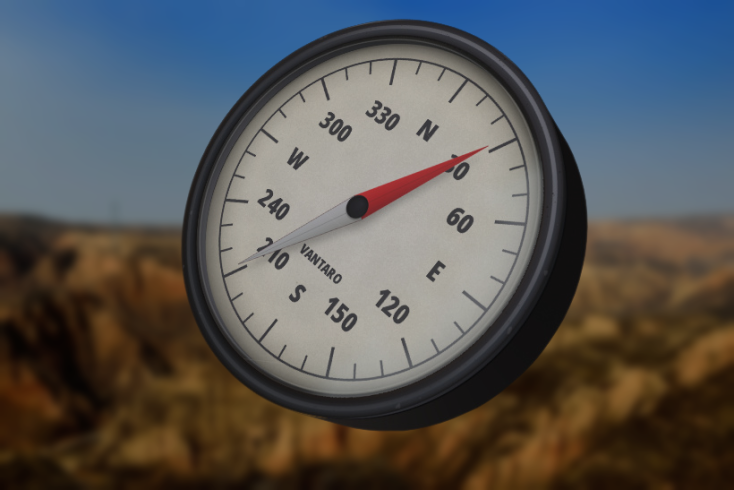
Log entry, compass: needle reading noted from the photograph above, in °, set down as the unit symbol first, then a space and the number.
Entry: ° 30
